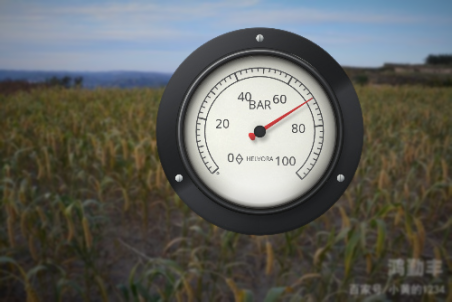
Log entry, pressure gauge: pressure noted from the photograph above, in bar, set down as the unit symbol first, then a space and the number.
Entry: bar 70
